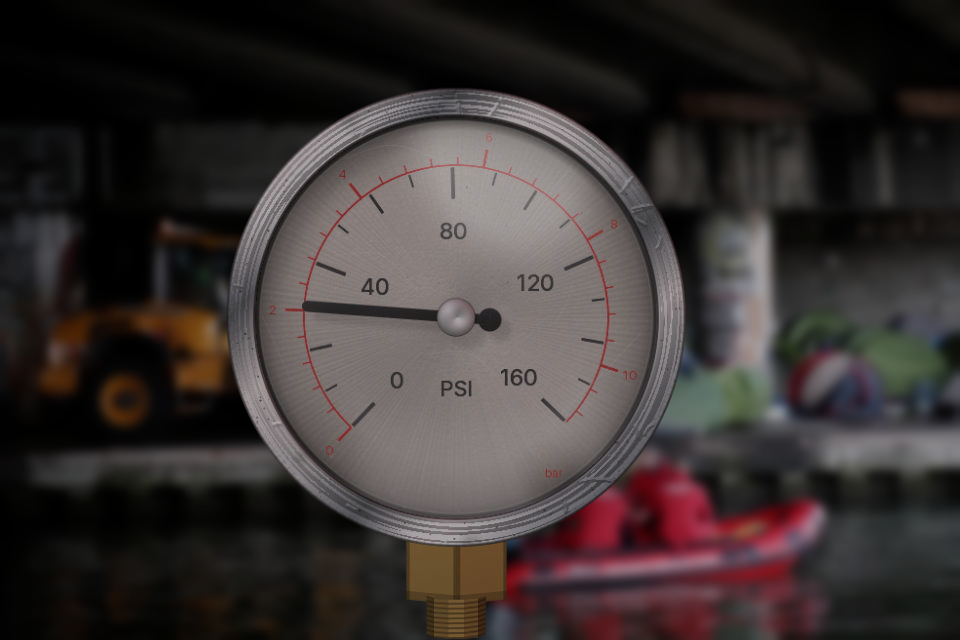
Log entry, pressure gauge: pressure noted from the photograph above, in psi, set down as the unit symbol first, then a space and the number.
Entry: psi 30
